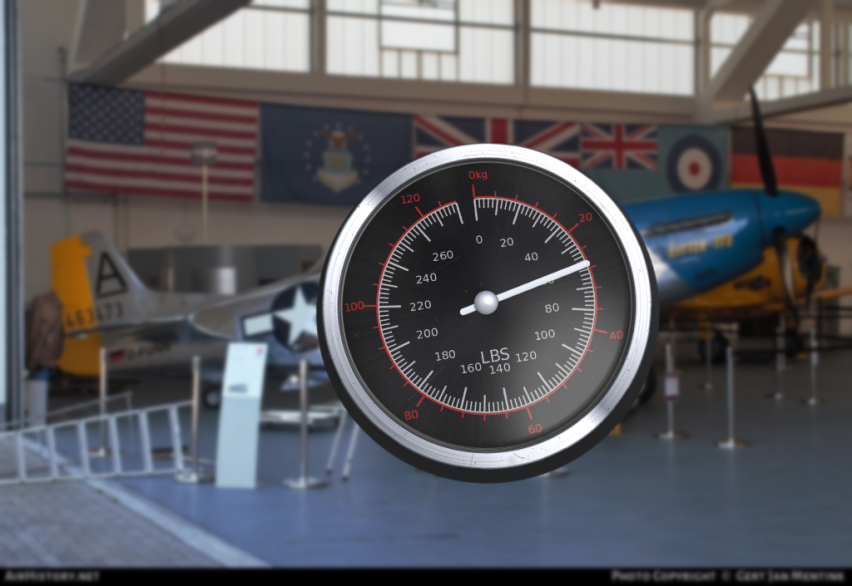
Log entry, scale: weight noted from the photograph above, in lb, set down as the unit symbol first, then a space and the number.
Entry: lb 60
